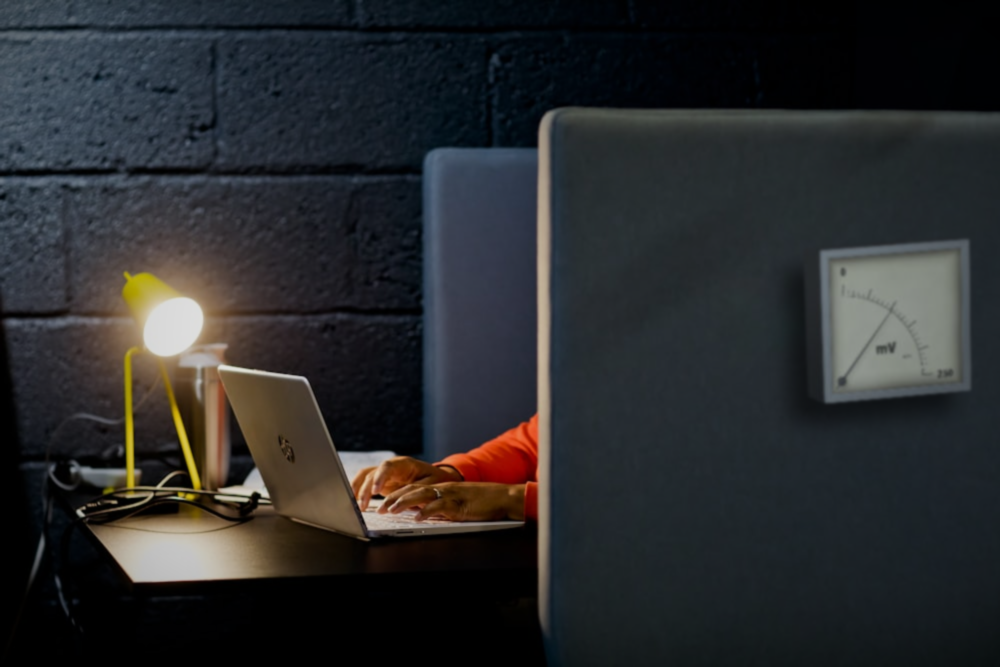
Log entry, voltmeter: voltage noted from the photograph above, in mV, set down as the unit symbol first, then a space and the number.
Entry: mV 100
